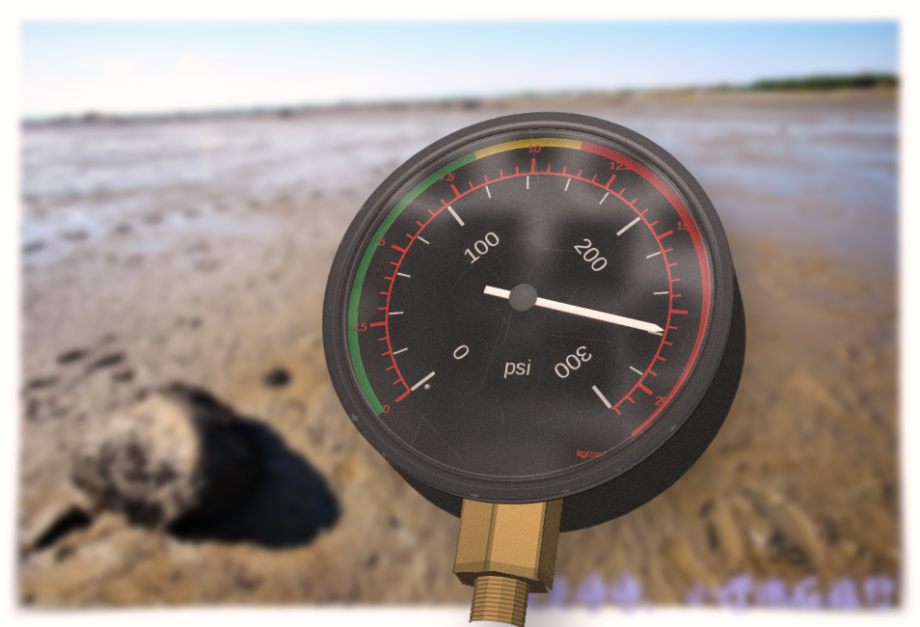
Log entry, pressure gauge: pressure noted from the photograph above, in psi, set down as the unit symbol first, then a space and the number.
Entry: psi 260
